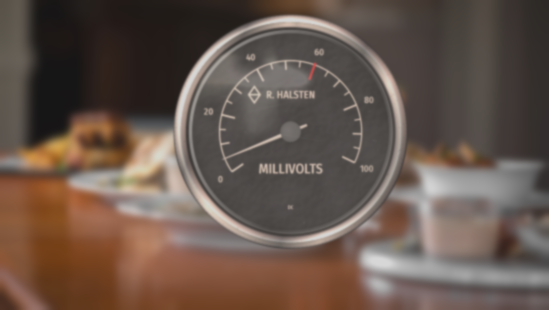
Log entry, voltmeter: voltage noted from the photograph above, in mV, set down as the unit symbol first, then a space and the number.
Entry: mV 5
